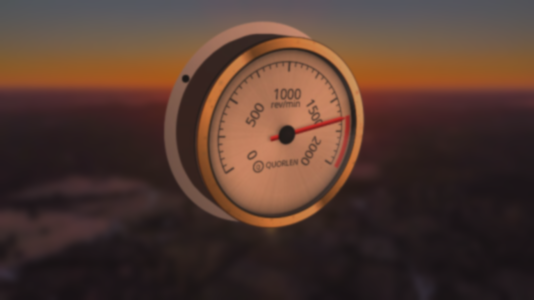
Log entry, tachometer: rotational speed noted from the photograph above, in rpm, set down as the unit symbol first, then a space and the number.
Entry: rpm 1650
